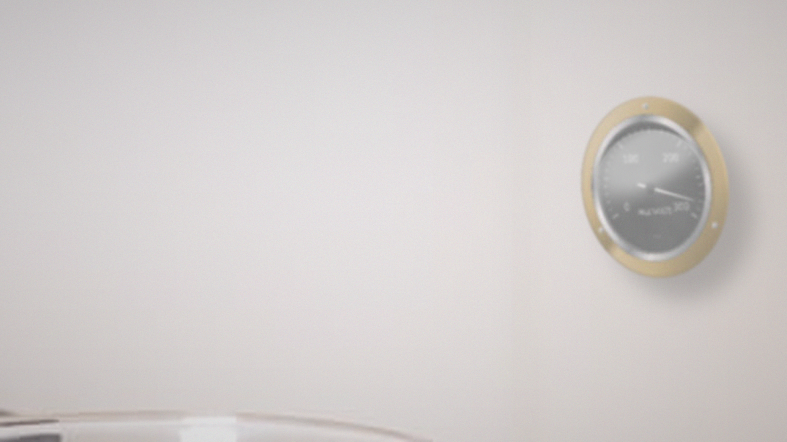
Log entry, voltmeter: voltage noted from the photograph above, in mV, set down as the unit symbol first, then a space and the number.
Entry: mV 280
